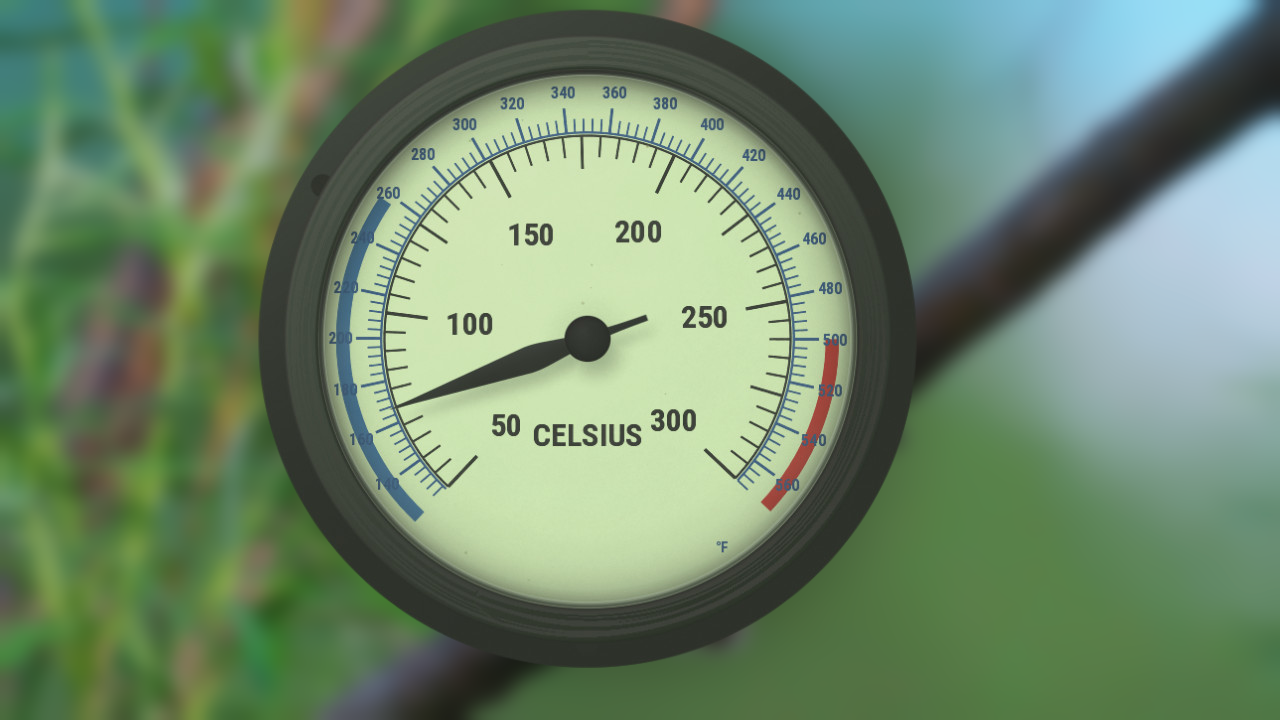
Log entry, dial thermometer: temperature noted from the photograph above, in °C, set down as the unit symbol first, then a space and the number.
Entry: °C 75
